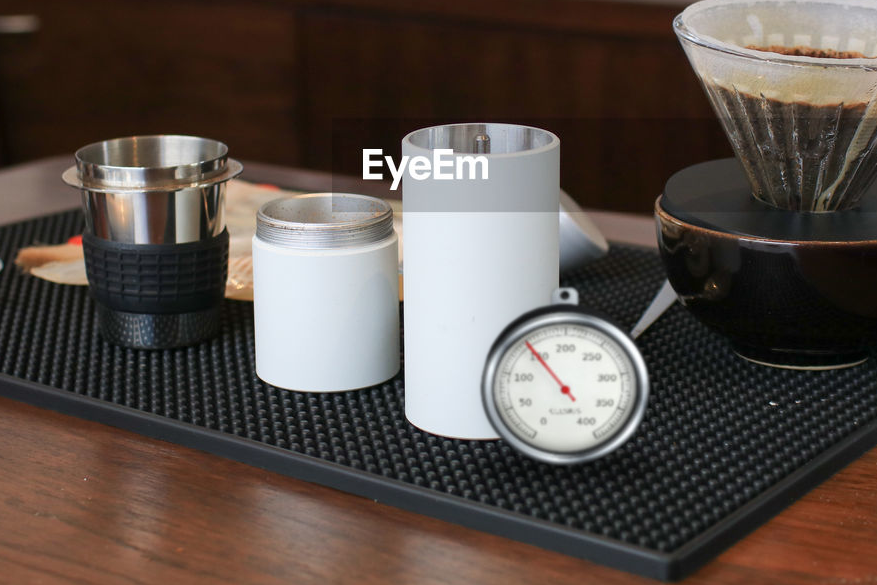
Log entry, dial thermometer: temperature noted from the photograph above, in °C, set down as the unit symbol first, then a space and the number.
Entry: °C 150
